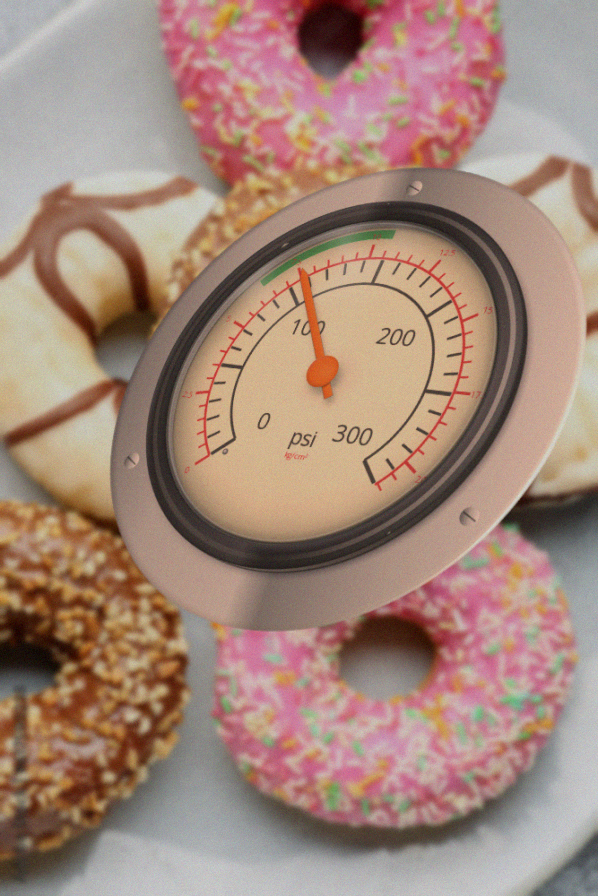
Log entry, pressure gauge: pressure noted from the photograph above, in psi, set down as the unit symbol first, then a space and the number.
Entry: psi 110
